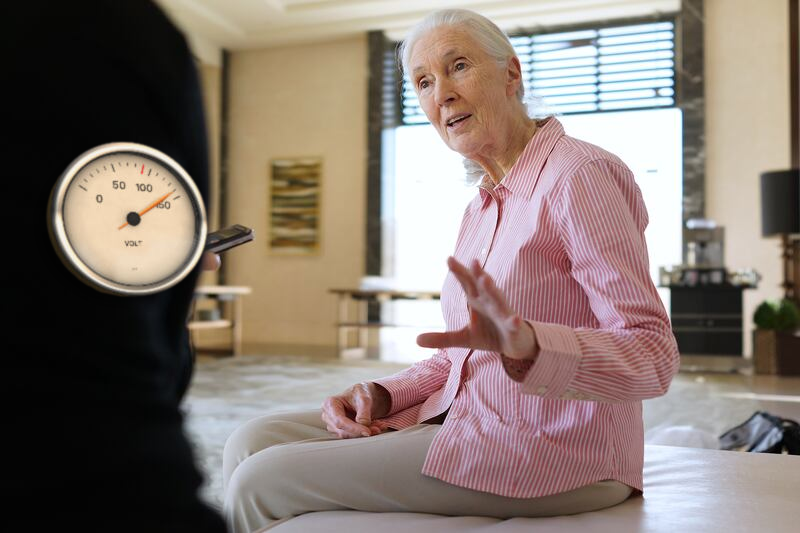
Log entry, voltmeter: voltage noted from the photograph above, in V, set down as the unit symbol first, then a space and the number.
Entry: V 140
